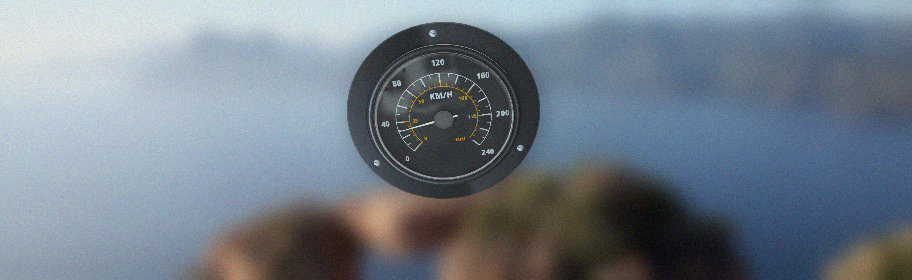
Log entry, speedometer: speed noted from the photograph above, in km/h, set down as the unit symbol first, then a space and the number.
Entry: km/h 30
